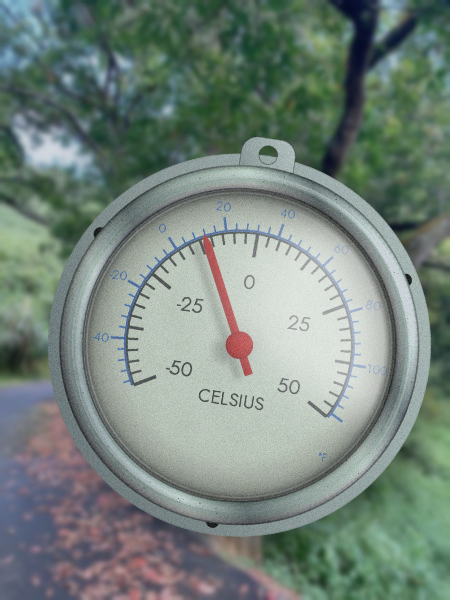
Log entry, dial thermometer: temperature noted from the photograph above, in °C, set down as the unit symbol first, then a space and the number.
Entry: °C -11.25
